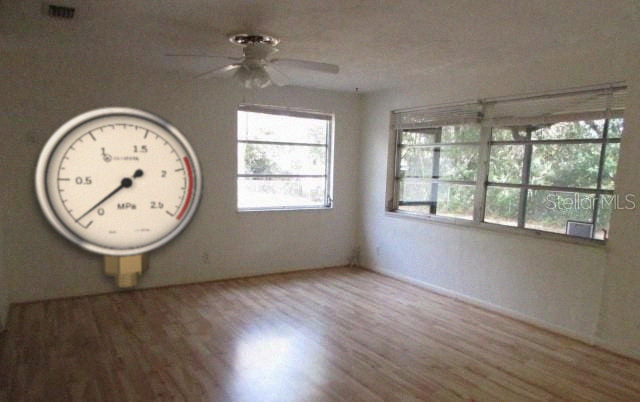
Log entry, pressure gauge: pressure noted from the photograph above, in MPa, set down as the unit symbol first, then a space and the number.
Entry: MPa 0.1
